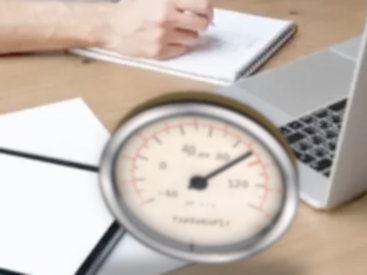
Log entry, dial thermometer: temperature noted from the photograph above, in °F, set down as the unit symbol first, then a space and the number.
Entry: °F 90
